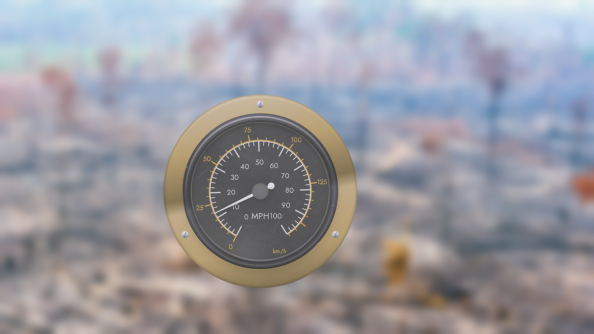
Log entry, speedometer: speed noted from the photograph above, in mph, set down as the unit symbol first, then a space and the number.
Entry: mph 12
